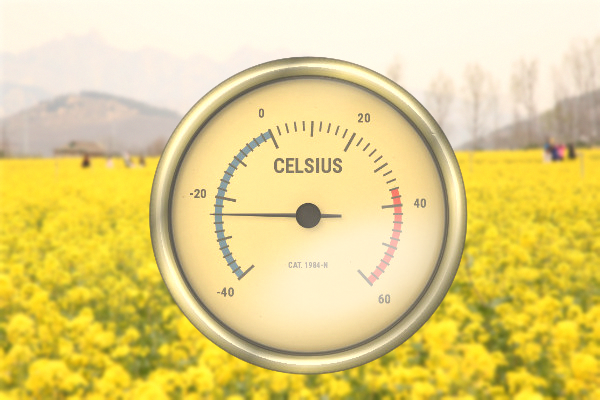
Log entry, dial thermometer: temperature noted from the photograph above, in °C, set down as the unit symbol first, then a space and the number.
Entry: °C -24
